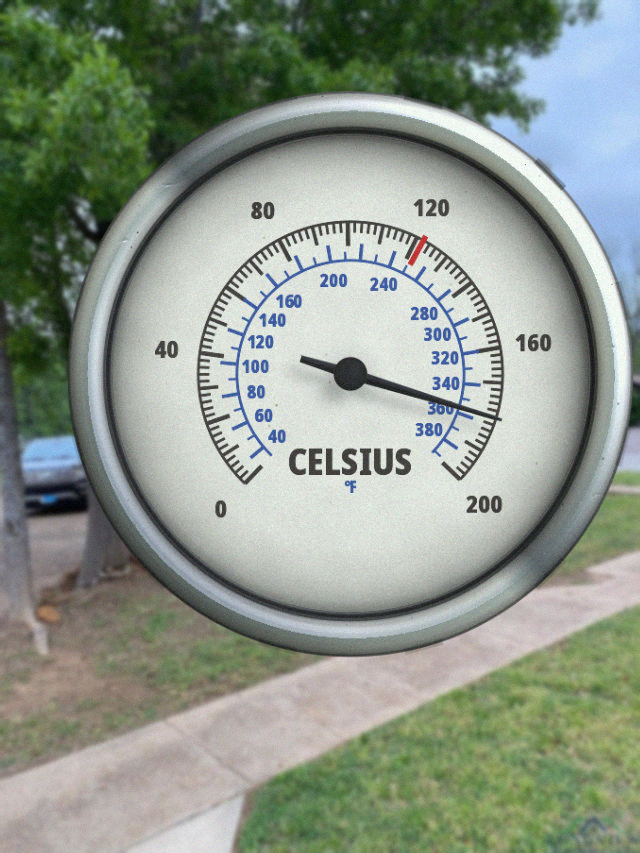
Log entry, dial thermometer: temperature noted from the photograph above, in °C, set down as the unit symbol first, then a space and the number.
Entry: °C 180
